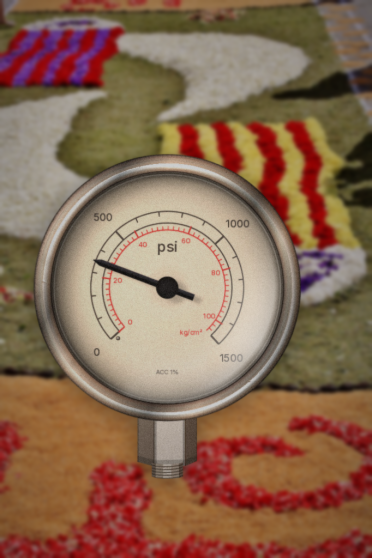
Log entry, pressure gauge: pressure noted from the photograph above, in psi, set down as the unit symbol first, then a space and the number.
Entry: psi 350
